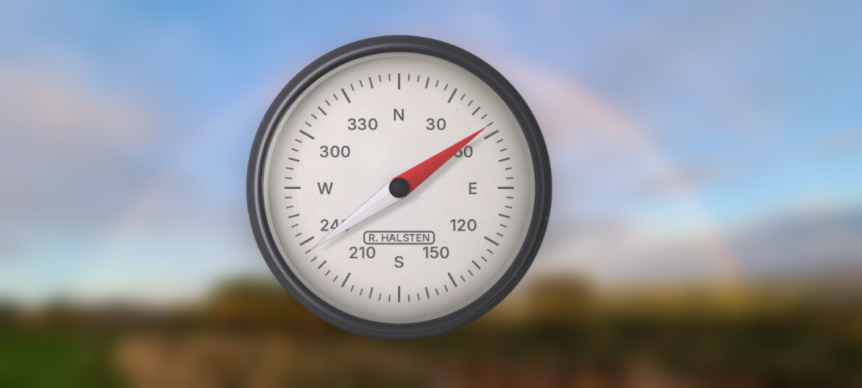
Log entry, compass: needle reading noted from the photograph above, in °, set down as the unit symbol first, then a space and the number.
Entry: ° 55
